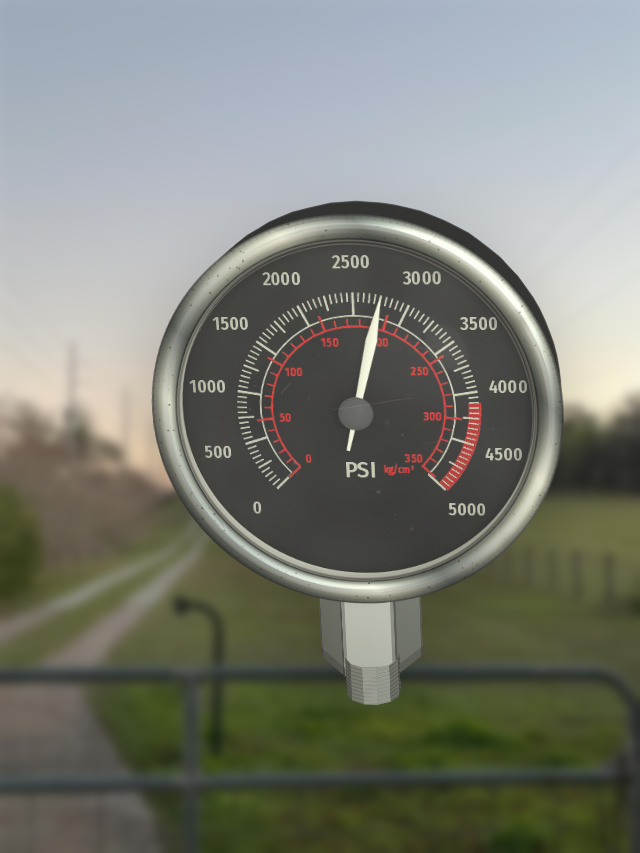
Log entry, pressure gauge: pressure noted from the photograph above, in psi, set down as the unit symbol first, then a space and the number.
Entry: psi 2750
